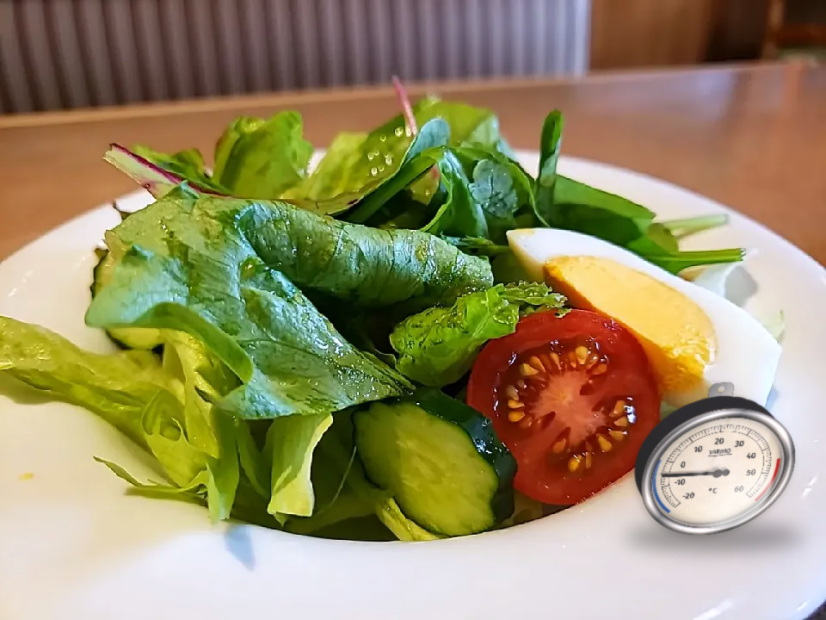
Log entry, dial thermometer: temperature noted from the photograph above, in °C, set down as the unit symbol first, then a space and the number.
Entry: °C -5
